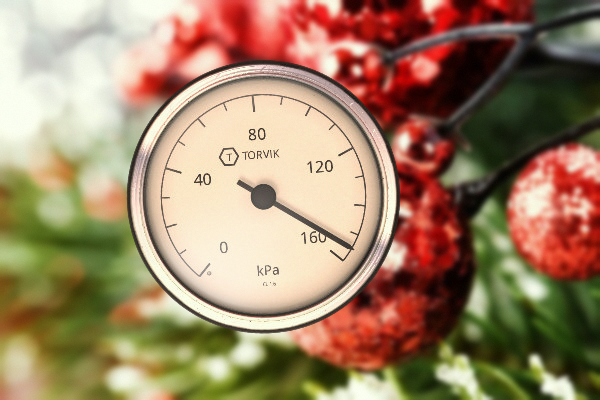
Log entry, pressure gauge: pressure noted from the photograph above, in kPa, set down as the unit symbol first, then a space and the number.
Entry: kPa 155
